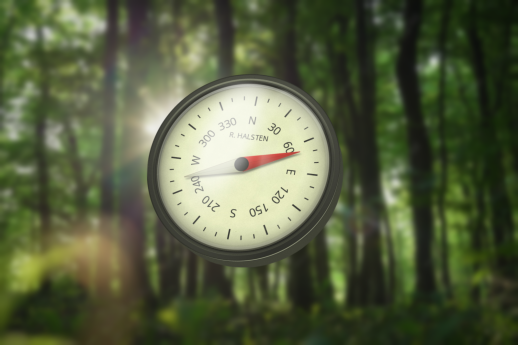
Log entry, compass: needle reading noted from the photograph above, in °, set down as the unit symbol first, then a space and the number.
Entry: ° 70
